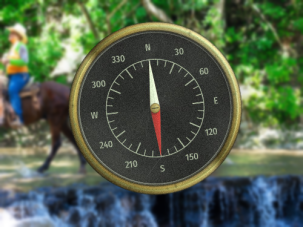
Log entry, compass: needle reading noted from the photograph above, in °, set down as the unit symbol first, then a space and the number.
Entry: ° 180
